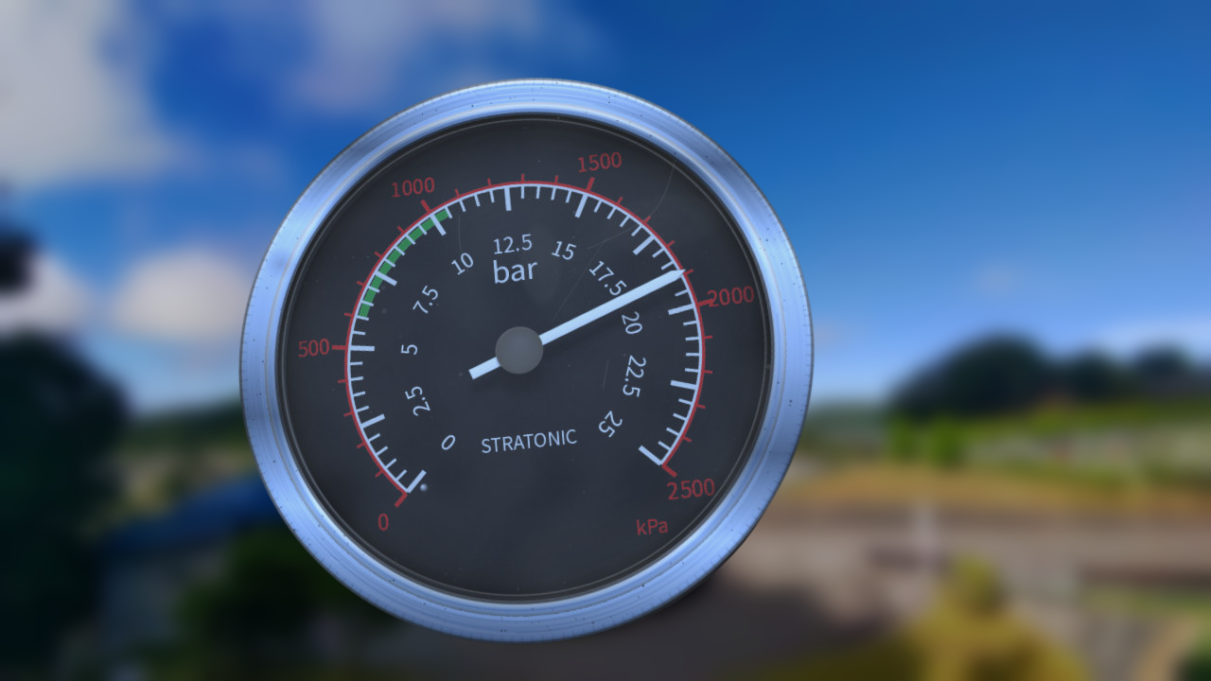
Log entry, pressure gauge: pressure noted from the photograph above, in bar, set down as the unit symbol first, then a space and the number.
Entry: bar 19
